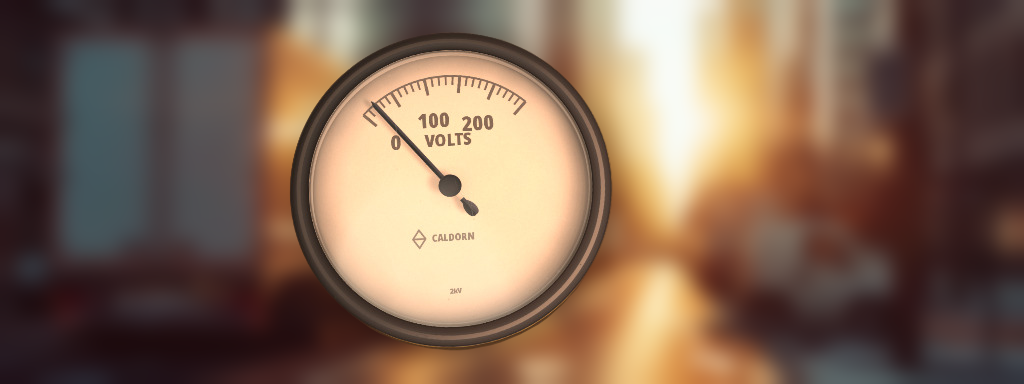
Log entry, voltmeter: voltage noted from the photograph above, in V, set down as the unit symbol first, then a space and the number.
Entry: V 20
